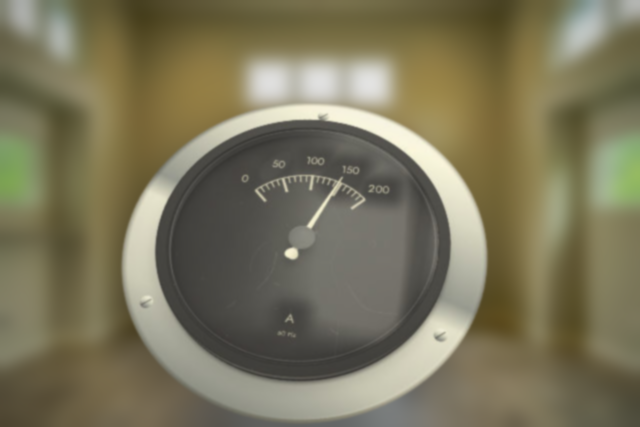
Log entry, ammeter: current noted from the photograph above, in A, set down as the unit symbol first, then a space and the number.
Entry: A 150
